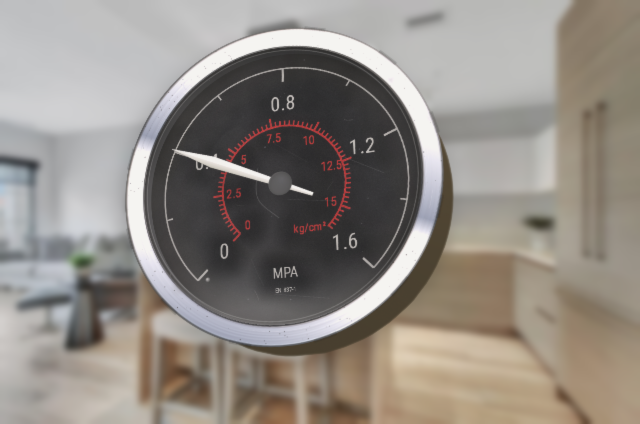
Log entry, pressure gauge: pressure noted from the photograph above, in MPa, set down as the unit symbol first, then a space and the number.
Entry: MPa 0.4
